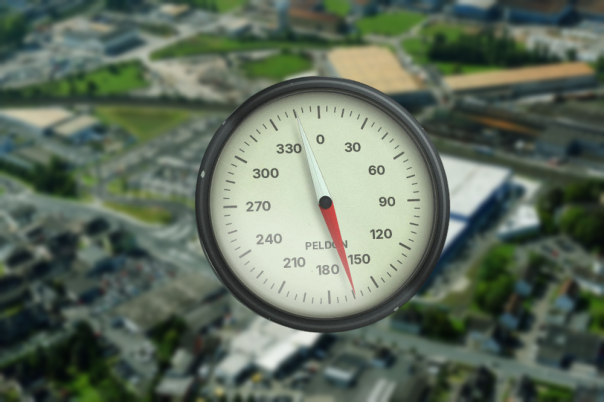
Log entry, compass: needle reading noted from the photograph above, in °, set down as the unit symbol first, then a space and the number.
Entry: ° 165
